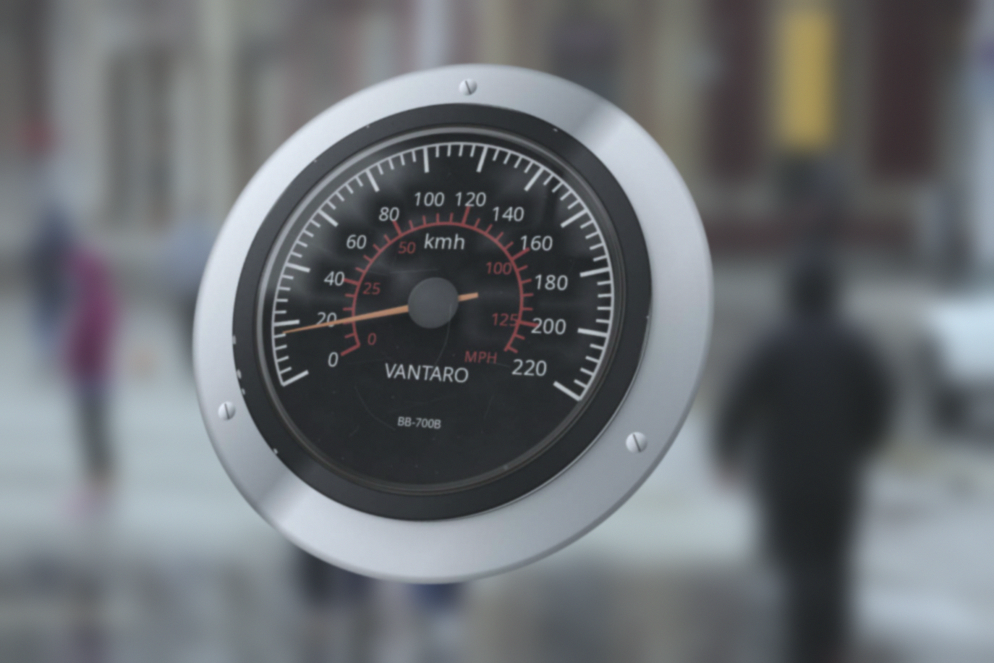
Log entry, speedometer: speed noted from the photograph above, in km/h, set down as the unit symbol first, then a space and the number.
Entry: km/h 16
